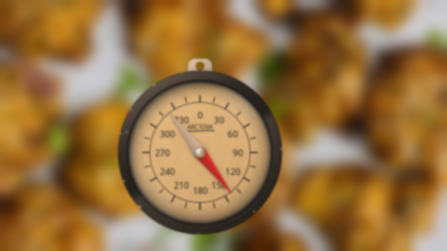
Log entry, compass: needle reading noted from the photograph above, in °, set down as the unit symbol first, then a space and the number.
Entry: ° 142.5
